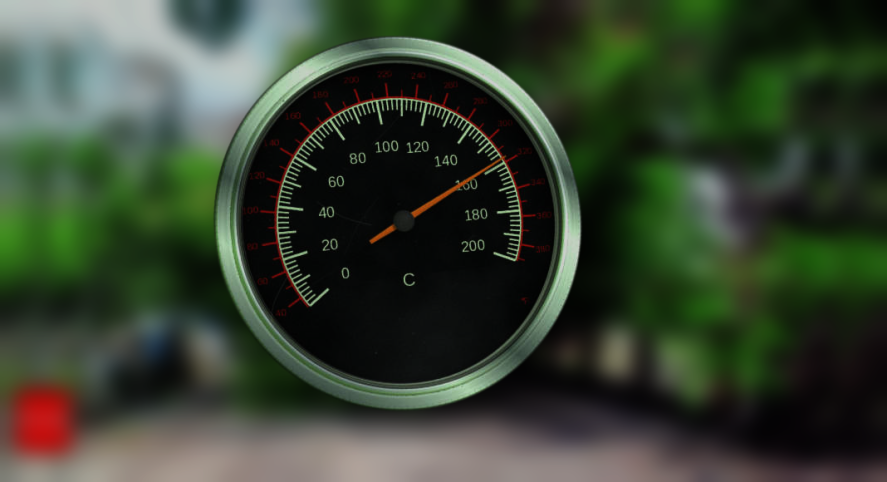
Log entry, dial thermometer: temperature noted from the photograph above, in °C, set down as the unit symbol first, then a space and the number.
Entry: °C 158
